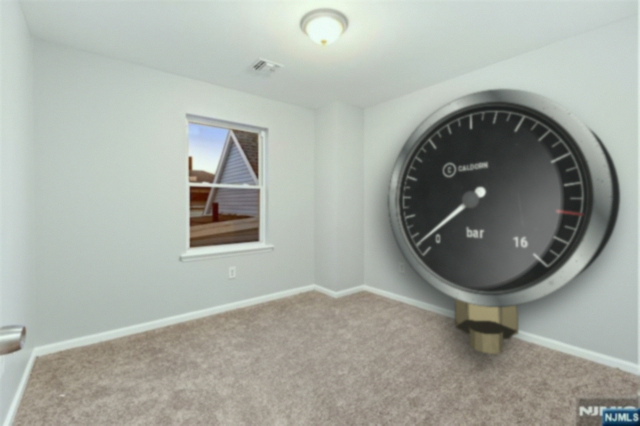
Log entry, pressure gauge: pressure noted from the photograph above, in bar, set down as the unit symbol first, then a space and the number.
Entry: bar 0.5
